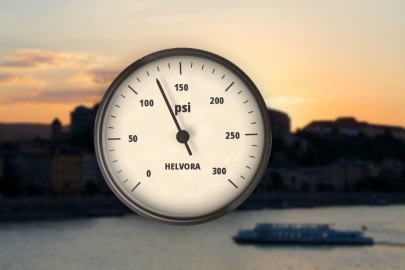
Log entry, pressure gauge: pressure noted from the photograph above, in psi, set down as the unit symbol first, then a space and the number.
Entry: psi 125
